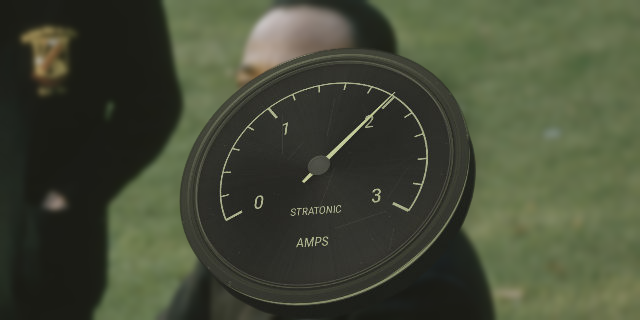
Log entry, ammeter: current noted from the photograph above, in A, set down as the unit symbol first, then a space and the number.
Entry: A 2
